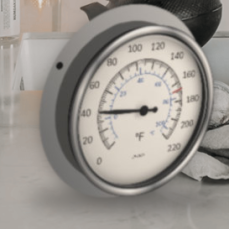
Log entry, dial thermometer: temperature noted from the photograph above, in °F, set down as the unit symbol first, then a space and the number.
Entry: °F 40
